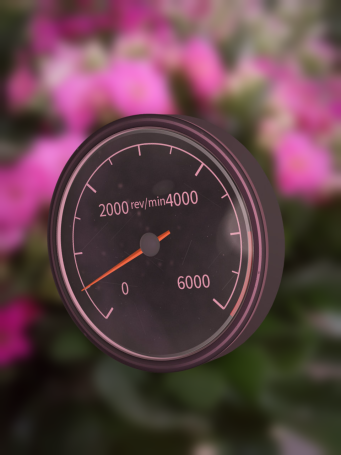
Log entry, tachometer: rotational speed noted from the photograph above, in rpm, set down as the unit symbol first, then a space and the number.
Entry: rpm 500
